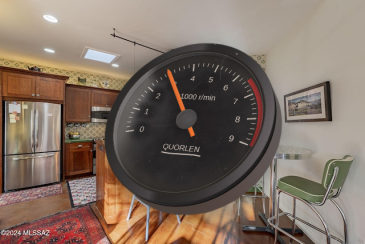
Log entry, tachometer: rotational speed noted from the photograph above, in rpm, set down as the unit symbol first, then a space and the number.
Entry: rpm 3000
